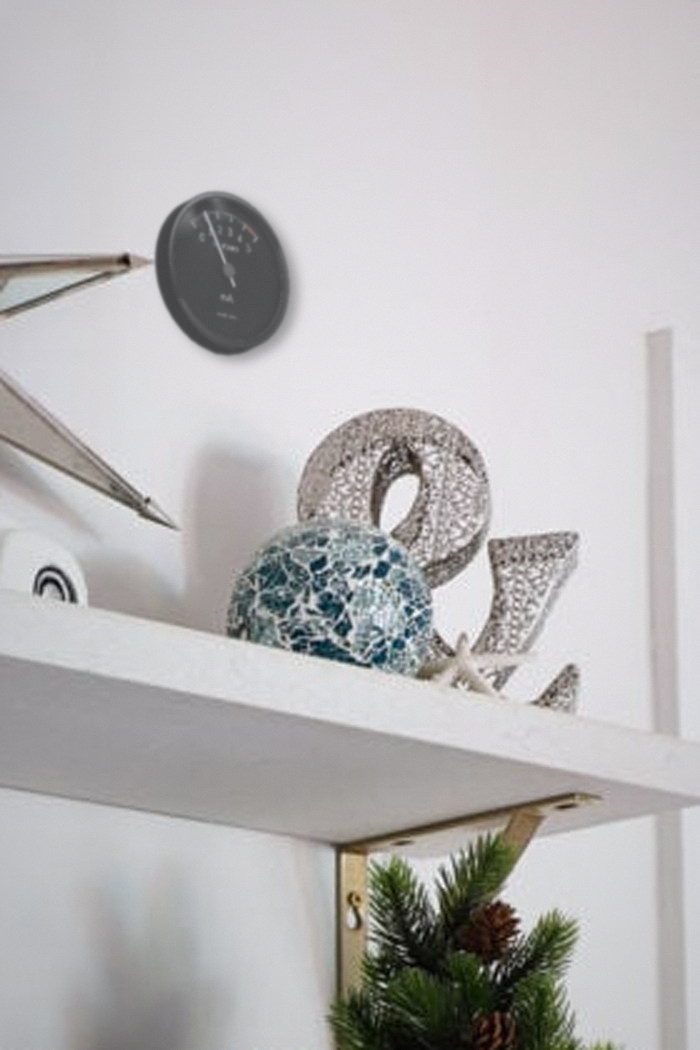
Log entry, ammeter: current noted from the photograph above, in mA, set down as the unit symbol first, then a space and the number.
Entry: mA 1
